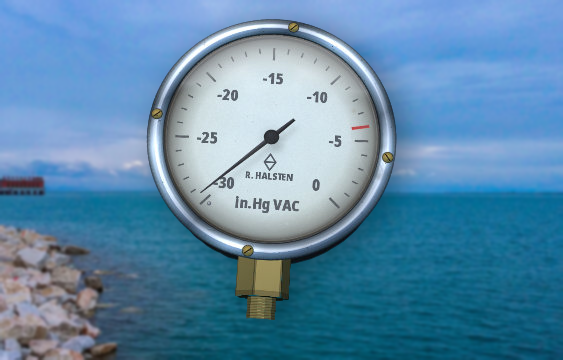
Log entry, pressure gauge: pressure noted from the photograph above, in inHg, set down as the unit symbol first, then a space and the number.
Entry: inHg -29.5
